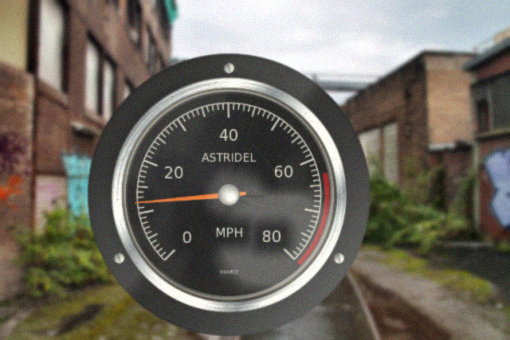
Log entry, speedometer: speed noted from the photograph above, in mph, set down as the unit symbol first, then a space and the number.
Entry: mph 12
